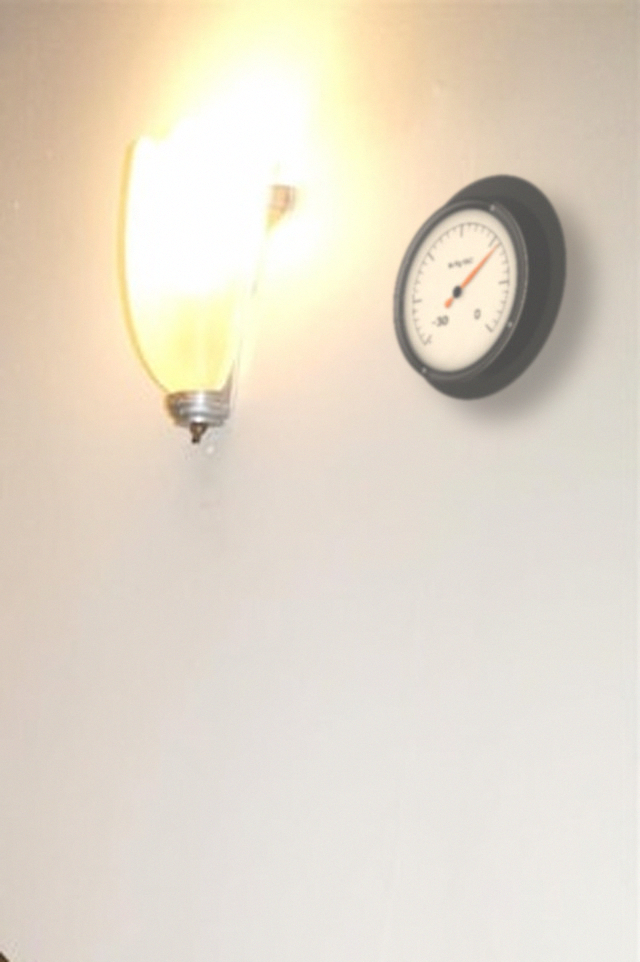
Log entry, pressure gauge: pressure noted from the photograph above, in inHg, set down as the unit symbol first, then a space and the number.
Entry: inHg -9
